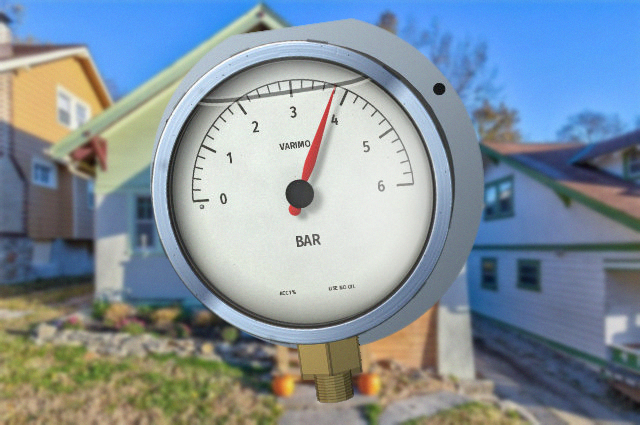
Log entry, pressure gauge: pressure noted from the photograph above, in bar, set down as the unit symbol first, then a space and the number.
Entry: bar 3.8
